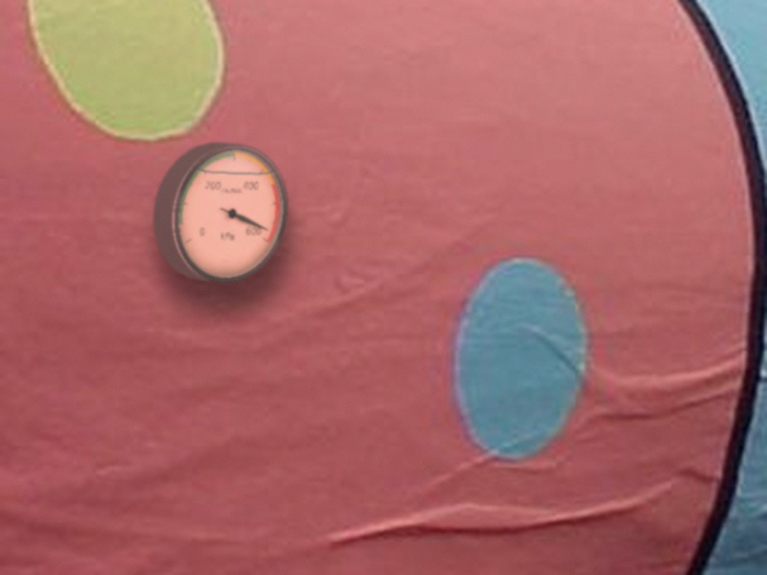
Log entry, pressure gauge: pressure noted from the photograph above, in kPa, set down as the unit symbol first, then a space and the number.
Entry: kPa 575
